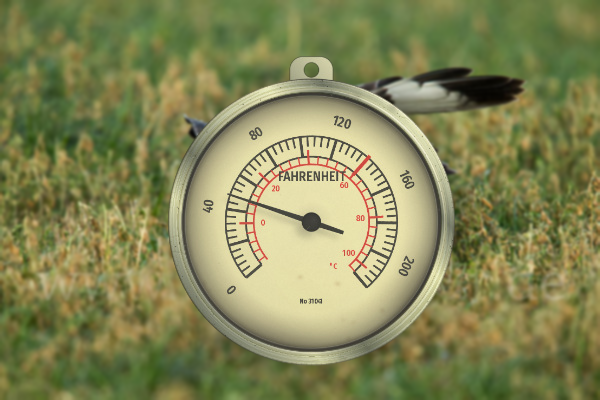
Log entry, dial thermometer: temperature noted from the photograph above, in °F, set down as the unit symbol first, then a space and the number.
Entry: °F 48
